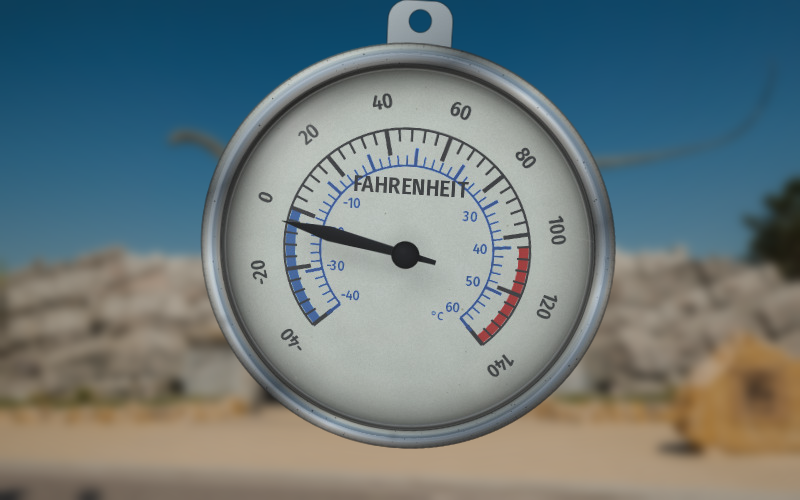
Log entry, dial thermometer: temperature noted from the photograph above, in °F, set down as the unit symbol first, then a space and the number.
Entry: °F -4
